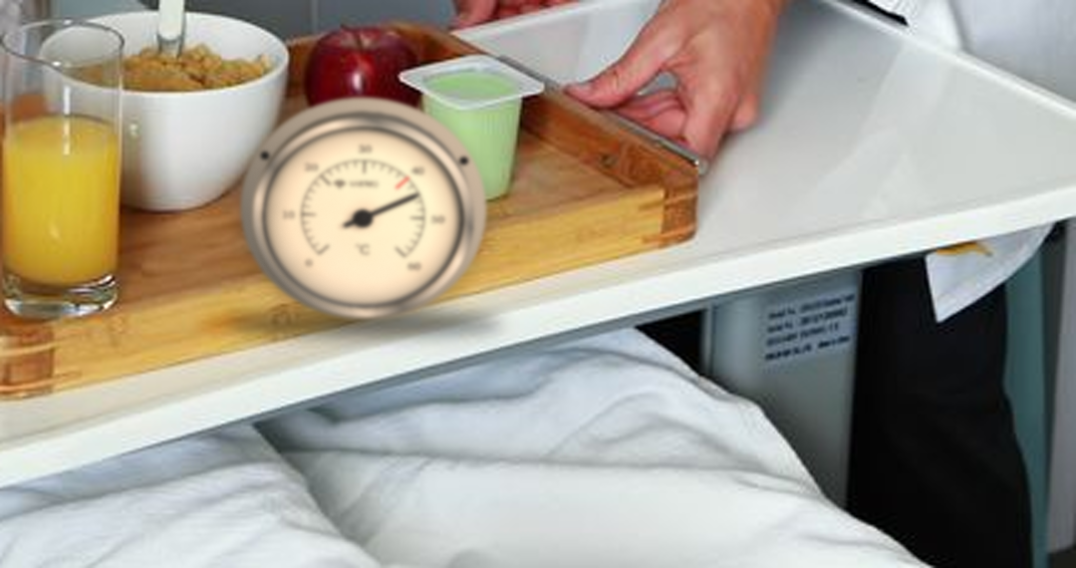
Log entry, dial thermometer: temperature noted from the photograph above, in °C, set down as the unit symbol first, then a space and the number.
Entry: °C 44
